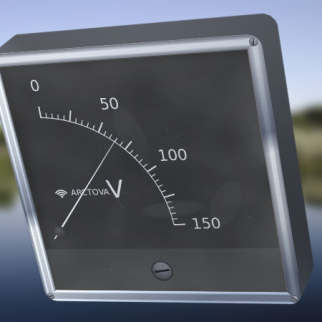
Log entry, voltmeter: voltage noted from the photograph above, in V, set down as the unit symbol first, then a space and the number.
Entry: V 65
